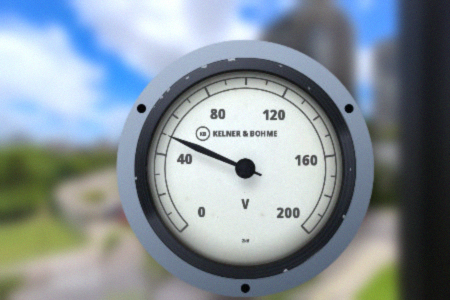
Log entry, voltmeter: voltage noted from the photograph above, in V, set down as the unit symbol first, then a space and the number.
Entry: V 50
